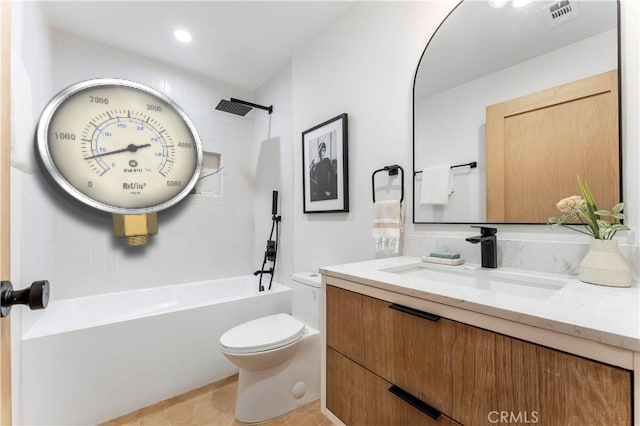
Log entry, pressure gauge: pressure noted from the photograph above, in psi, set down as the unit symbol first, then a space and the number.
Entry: psi 500
